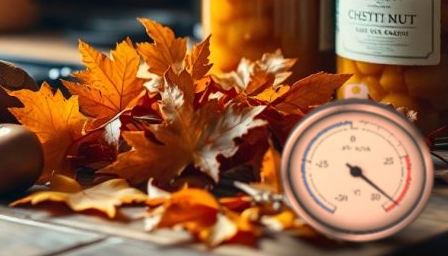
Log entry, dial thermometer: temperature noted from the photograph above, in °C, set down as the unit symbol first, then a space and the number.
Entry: °C 45
